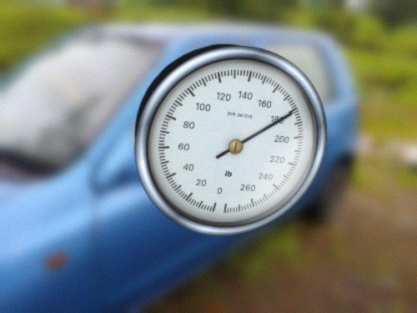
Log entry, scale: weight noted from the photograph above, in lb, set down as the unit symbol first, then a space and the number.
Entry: lb 180
